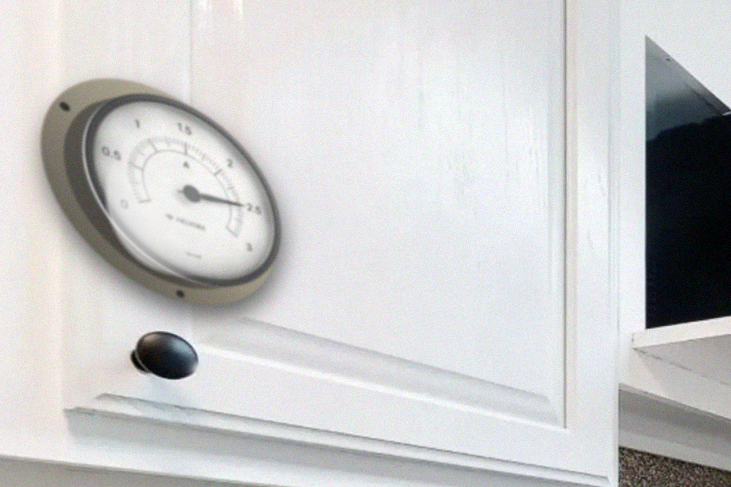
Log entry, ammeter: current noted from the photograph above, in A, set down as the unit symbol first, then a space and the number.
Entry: A 2.5
